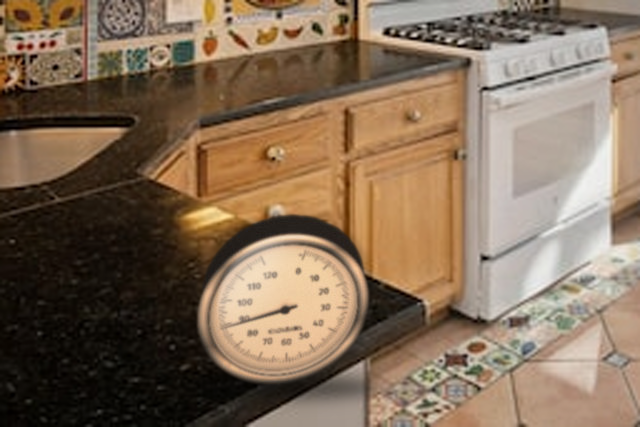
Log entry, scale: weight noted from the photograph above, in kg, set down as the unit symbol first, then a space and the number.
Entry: kg 90
